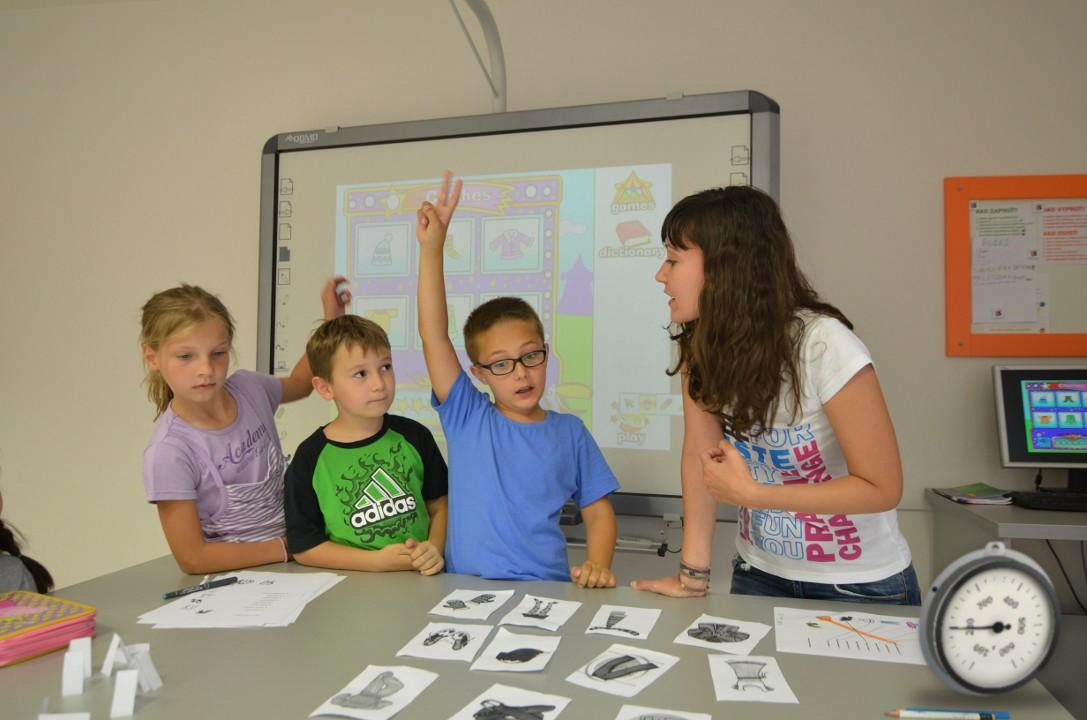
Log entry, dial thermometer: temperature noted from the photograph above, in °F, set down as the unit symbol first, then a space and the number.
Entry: °F 200
